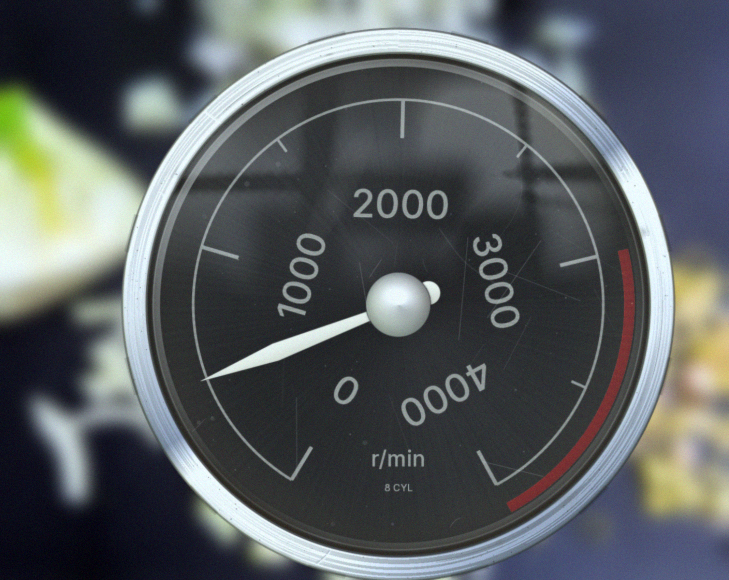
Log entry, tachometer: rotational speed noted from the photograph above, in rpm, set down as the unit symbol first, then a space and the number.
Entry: rpm 500
